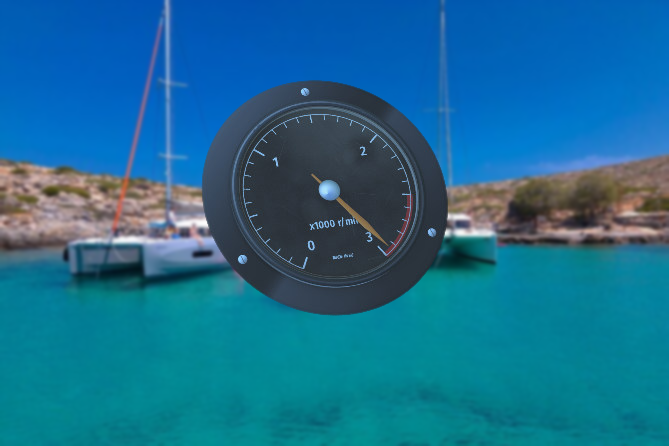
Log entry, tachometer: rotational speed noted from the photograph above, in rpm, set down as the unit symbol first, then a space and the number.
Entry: rpm 2950
